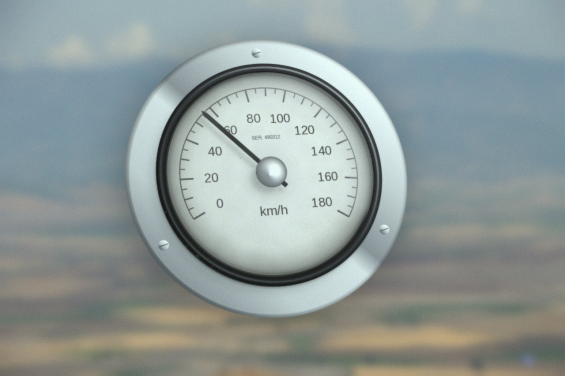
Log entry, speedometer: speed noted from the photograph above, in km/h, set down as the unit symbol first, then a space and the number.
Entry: km/h 55
